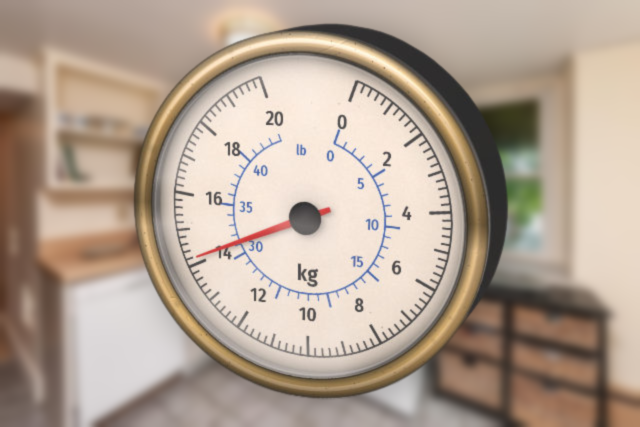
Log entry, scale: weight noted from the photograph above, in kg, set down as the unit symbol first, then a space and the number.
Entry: kg 14.2
